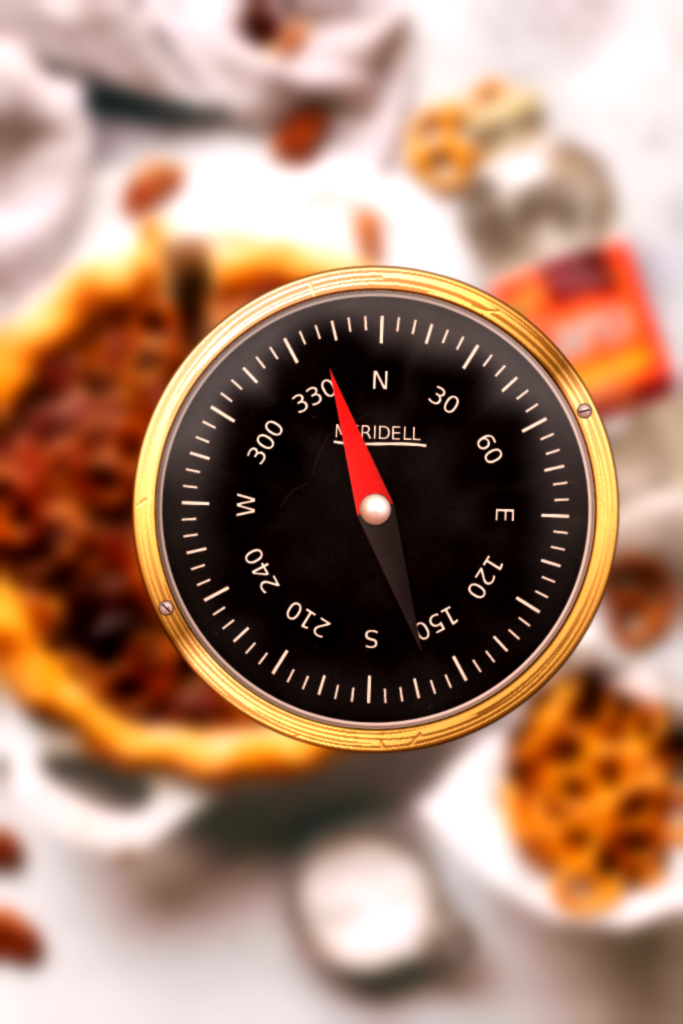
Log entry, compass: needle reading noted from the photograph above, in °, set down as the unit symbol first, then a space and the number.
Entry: ° 340
